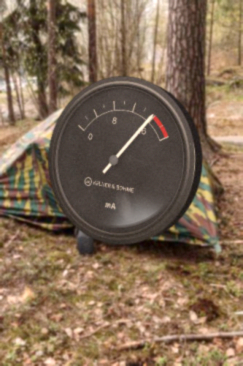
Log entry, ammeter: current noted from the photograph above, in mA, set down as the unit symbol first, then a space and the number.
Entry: mA 16
